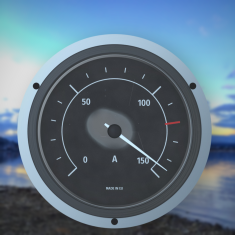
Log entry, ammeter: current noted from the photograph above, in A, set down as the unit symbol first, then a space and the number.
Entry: A 145
